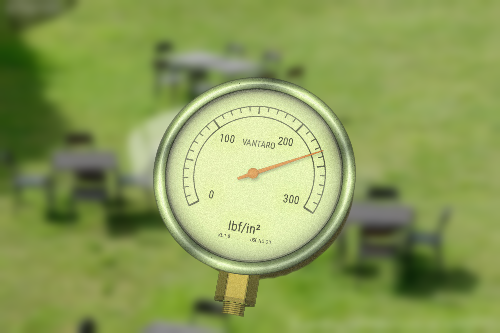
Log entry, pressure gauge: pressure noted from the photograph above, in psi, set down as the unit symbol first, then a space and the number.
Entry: psi 235
